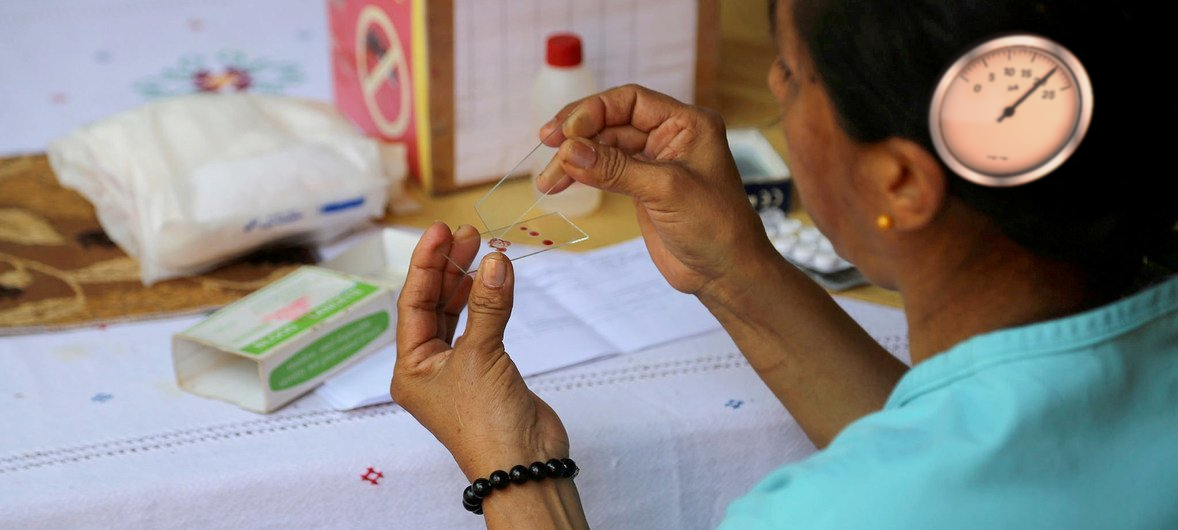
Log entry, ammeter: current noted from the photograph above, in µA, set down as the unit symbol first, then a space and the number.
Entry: µA 20
